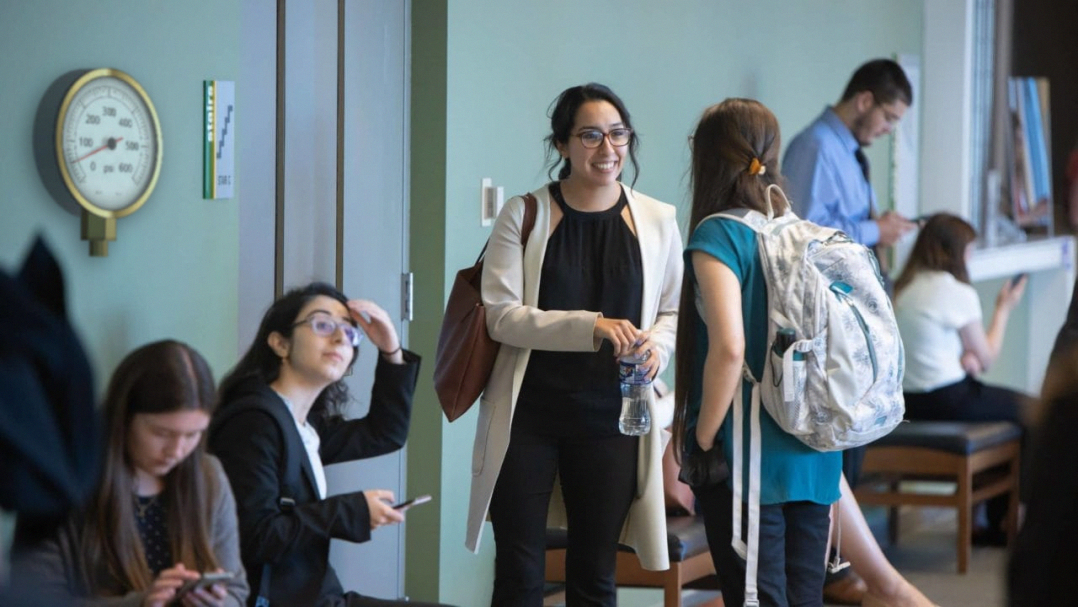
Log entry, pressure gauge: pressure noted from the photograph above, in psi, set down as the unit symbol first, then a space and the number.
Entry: psi 50
